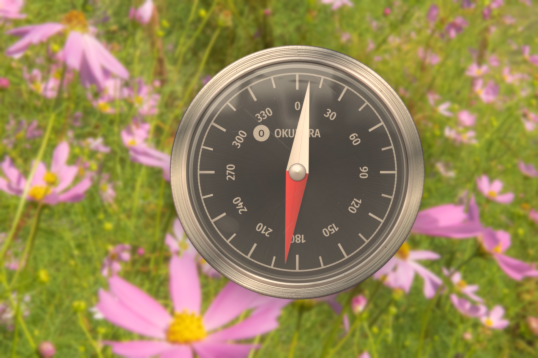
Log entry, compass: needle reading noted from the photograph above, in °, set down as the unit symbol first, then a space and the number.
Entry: ° 187.5
